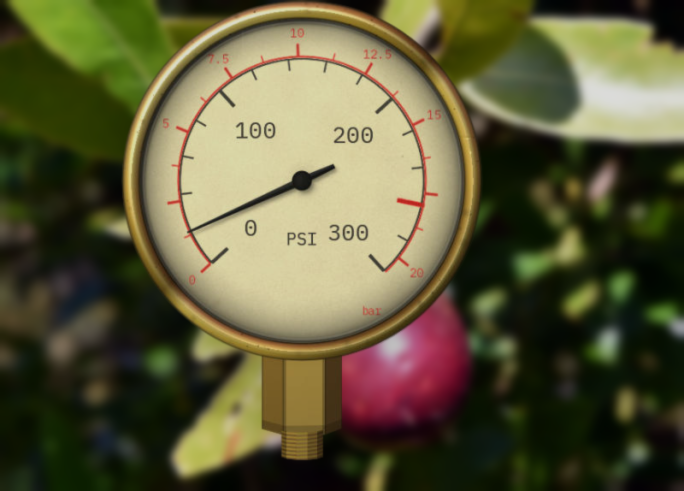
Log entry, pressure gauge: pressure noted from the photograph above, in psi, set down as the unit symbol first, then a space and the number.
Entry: psi 20
